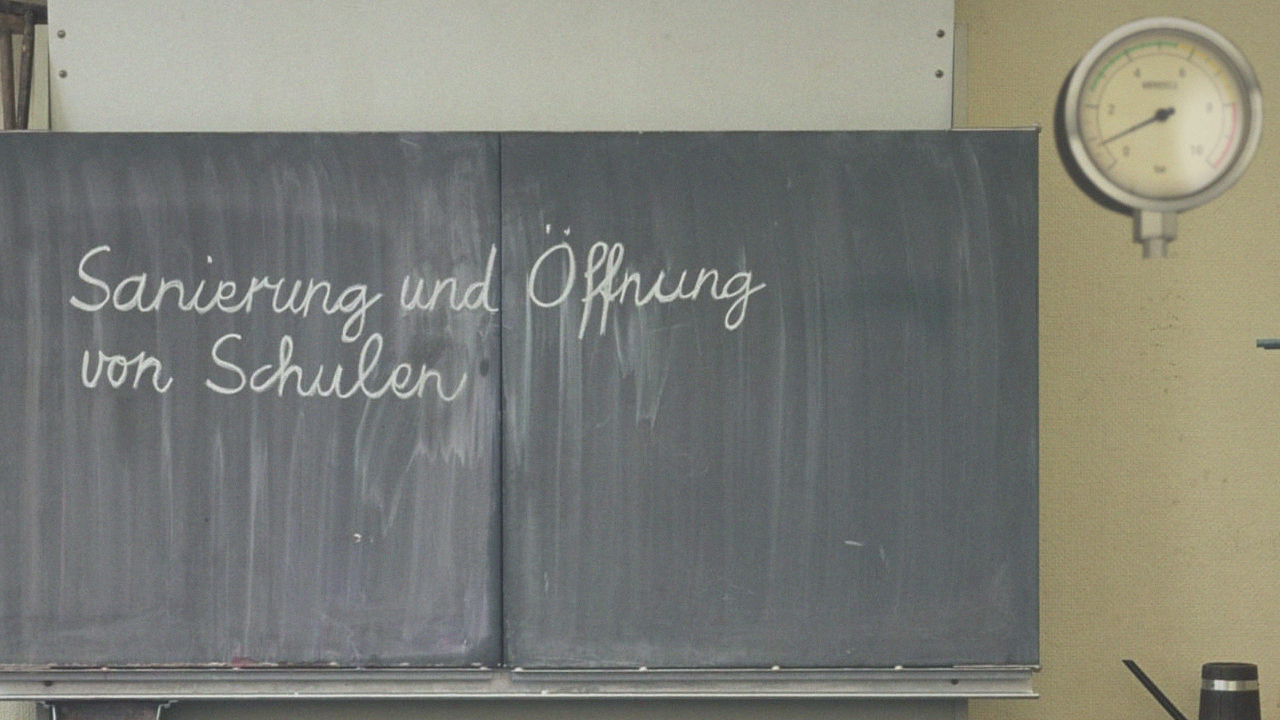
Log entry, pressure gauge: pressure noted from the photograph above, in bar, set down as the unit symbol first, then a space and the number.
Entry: bar 0.75
